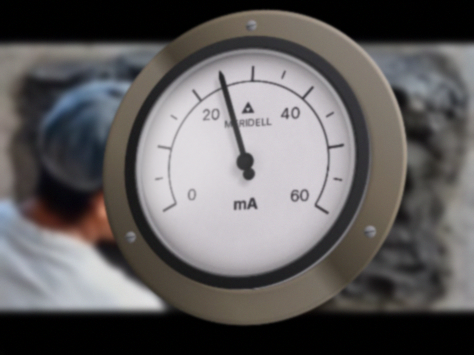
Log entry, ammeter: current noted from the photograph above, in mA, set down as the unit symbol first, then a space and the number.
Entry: mA 25
